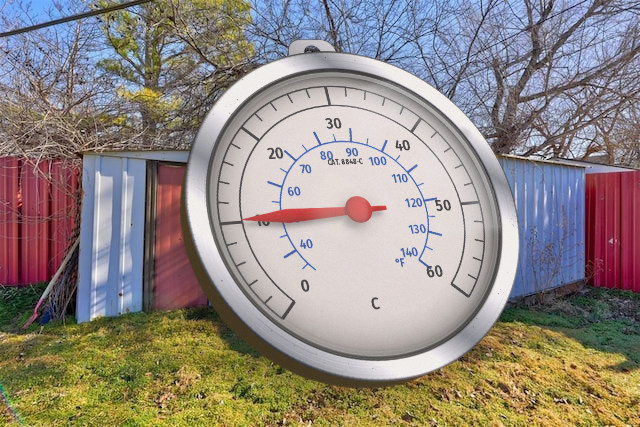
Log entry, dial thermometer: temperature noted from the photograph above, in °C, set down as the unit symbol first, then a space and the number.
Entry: °C 10
